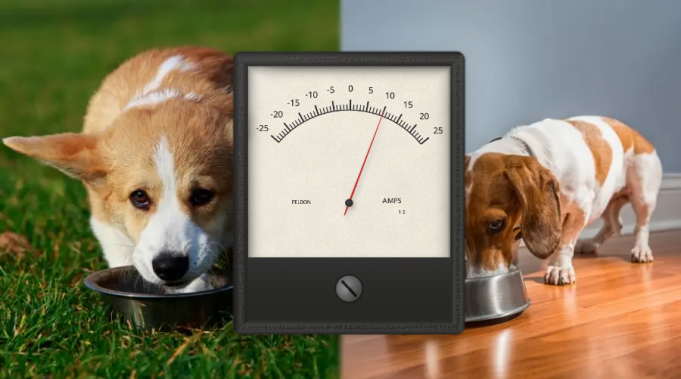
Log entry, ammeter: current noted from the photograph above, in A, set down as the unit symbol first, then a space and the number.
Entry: A 10
